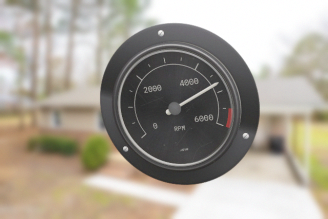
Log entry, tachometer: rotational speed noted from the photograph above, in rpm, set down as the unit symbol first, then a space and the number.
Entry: rpm 4750
